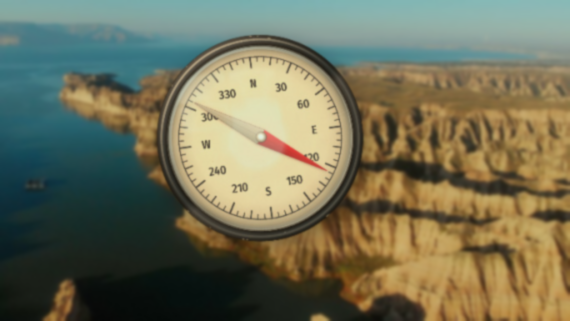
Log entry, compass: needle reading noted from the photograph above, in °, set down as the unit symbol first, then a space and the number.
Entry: ° 125
